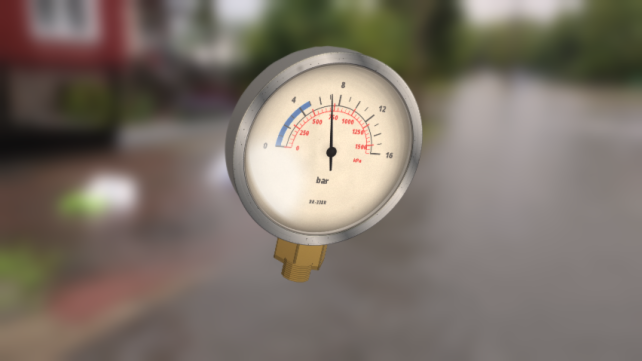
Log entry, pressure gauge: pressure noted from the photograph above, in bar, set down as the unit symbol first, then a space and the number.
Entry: bar 7
